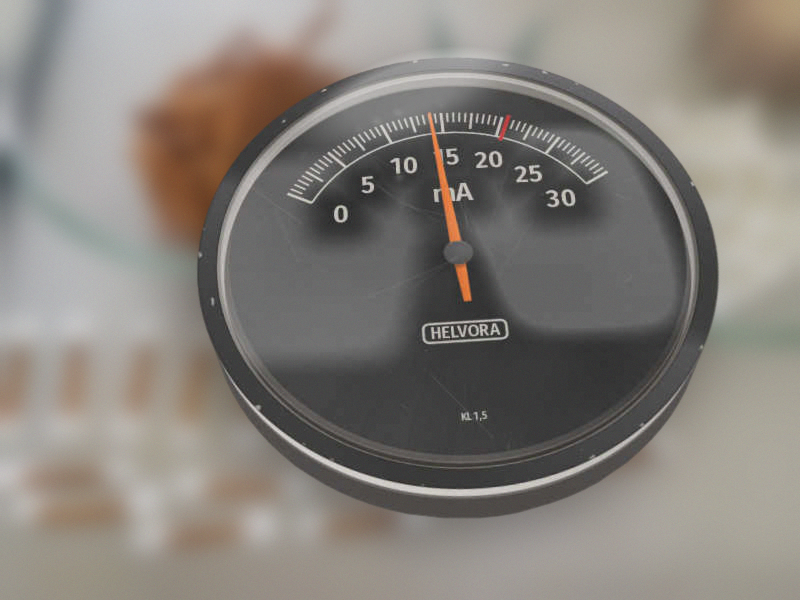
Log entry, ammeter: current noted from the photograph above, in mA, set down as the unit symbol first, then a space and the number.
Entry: mA 14
